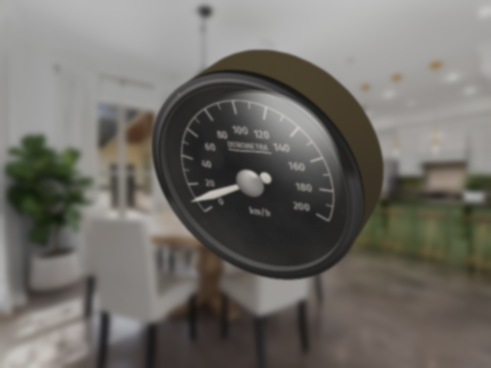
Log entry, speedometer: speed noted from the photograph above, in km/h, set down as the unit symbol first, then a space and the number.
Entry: km/h 10
